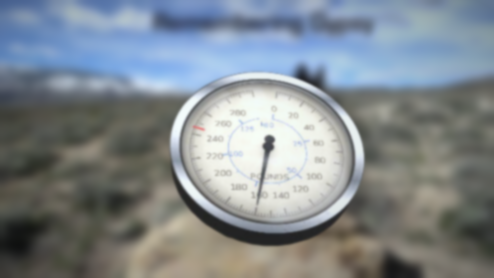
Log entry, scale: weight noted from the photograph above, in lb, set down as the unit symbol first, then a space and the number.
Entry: lb 160
